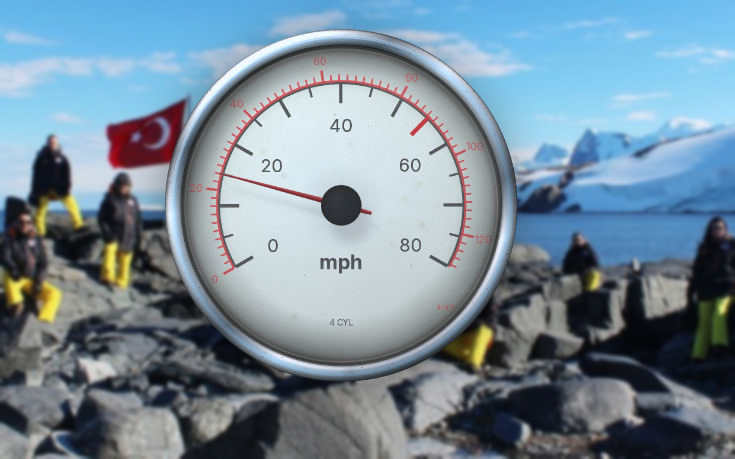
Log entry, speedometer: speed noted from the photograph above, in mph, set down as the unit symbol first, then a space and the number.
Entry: mph 15
